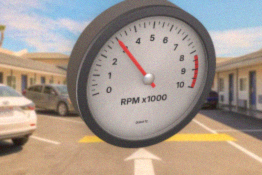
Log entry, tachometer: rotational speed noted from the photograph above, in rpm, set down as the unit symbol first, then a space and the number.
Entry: rpm 3000
